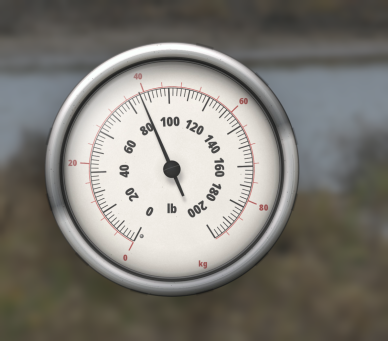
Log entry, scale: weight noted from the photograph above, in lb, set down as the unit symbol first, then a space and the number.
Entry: lb 86
